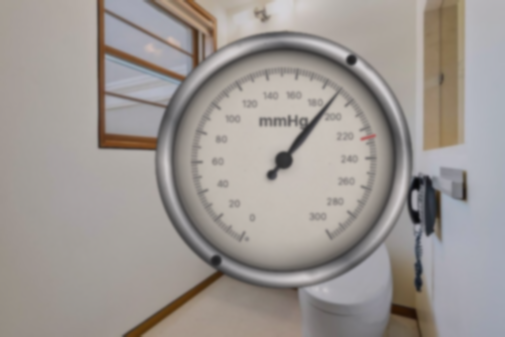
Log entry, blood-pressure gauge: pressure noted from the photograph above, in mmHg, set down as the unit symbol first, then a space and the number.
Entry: mmHg 190
